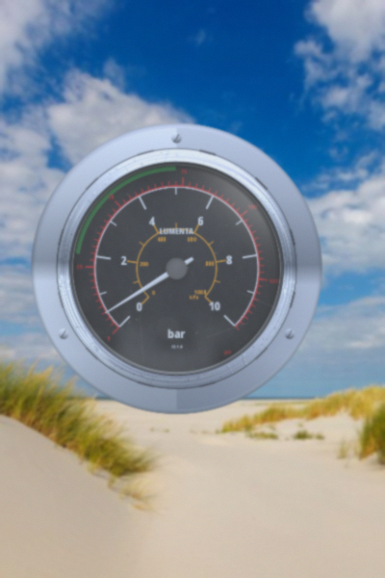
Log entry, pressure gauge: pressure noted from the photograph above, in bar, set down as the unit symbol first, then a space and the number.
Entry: bar 0.5
